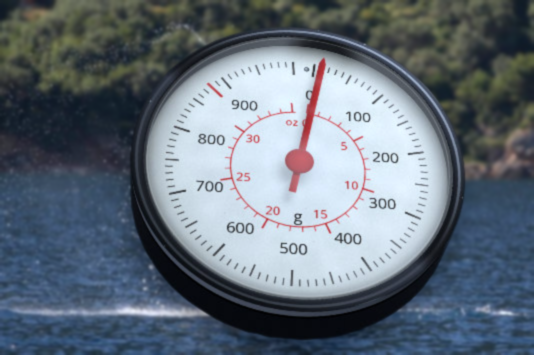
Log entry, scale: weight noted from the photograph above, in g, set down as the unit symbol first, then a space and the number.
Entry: g 10
